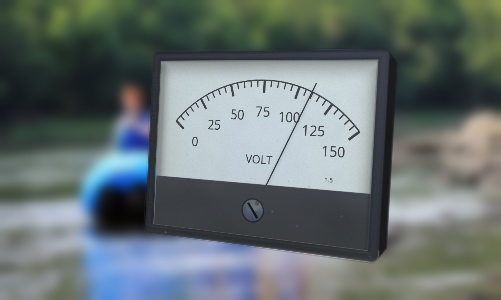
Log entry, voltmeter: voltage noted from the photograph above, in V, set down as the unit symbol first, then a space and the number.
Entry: V 110
